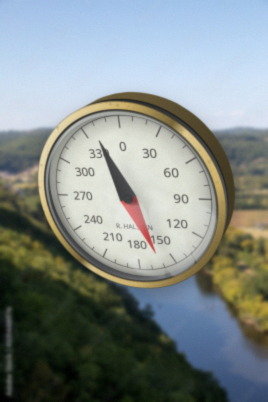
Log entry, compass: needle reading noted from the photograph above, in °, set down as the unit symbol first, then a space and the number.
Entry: ° 160
